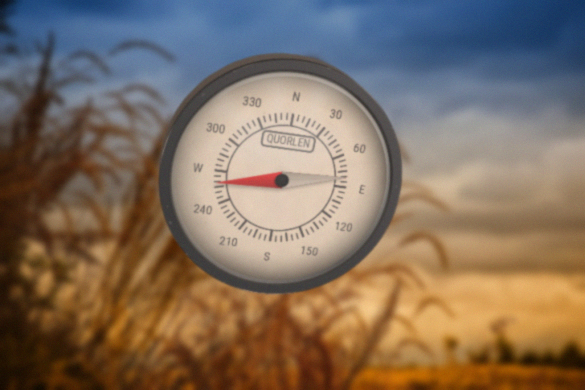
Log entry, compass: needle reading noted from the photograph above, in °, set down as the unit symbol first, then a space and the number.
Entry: ° 260
